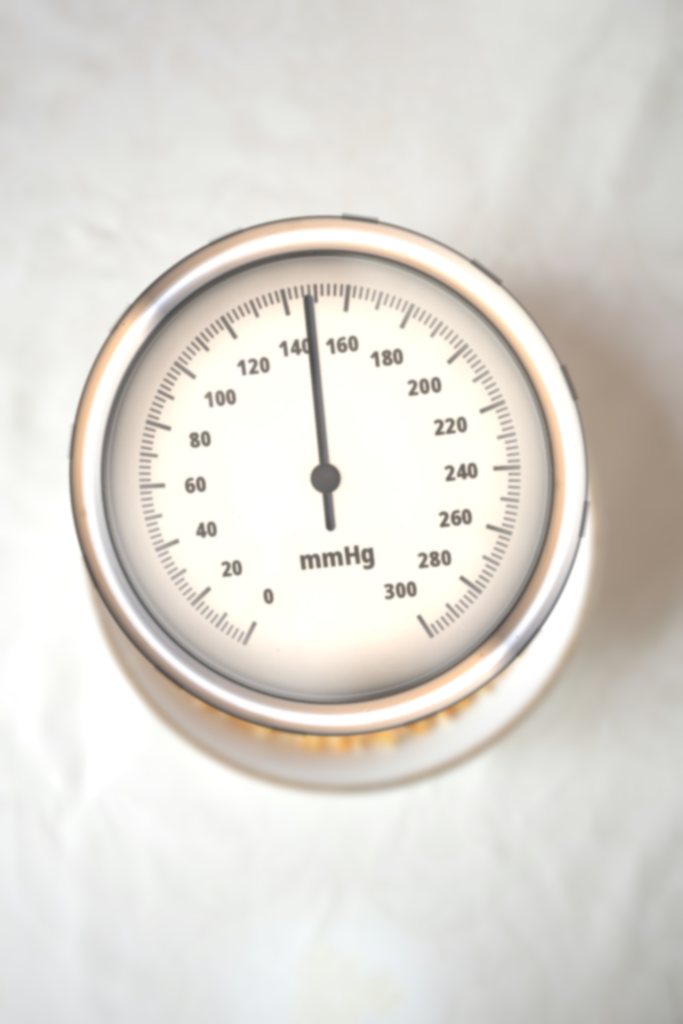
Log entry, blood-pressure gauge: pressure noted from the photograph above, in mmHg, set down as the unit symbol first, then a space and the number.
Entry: mmHg 148
